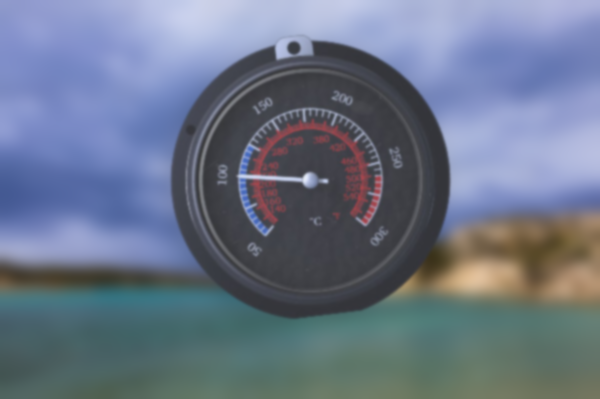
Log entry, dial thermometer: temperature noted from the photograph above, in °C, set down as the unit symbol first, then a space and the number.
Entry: °C 100
